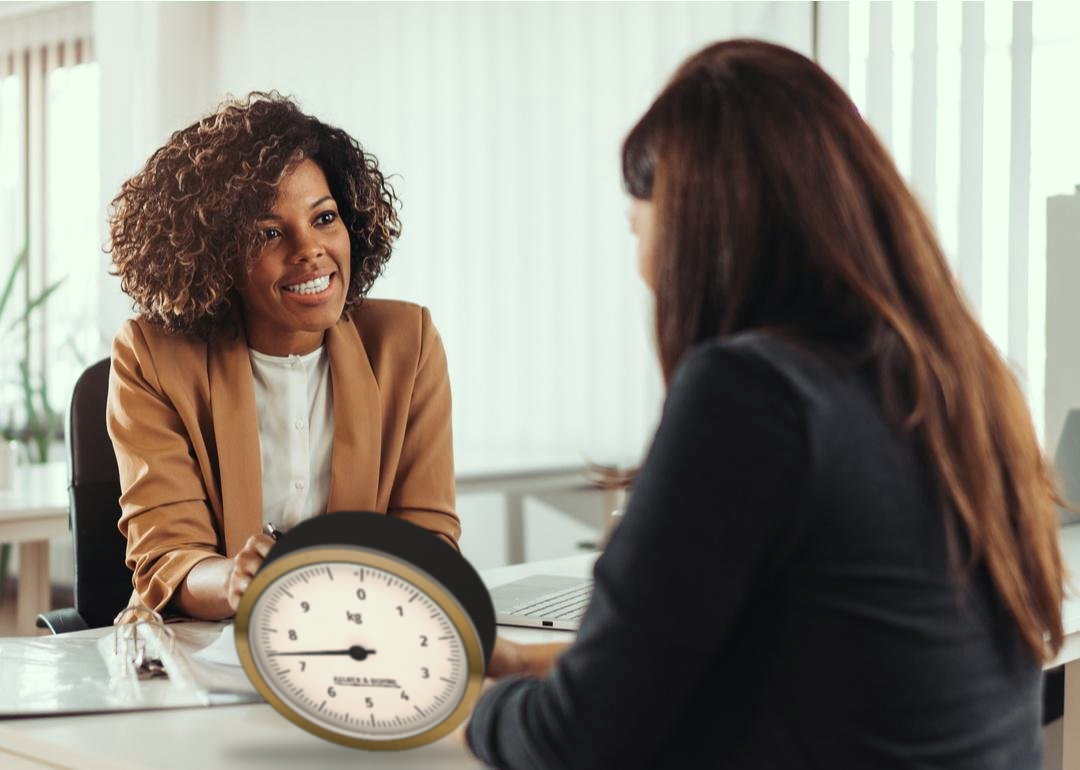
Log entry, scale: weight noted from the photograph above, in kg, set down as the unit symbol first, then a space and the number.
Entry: kg 7.5
